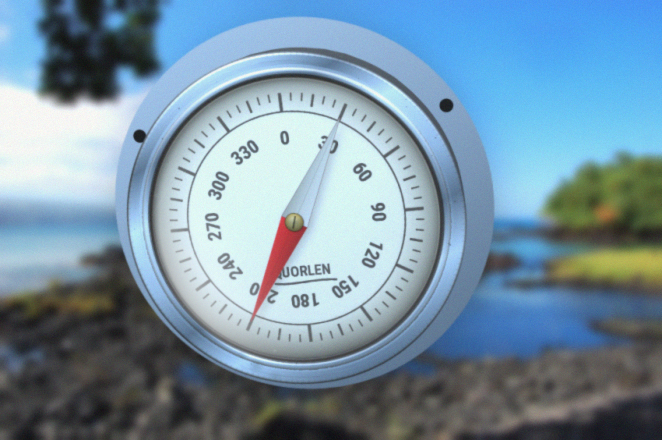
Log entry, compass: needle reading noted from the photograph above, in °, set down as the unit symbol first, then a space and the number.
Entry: ° 210
